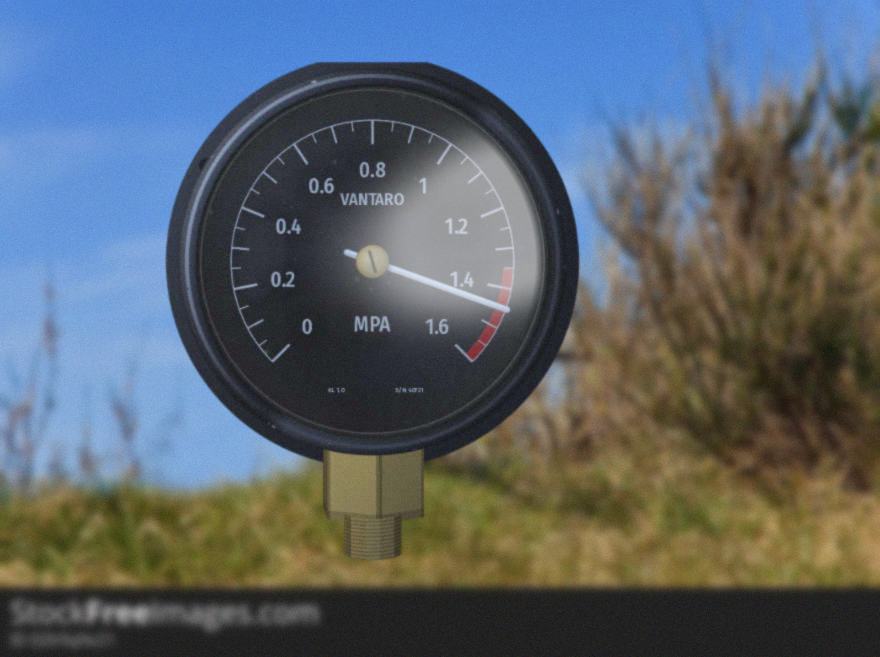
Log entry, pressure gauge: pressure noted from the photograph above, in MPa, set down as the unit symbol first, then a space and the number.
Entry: MPa 1.45
